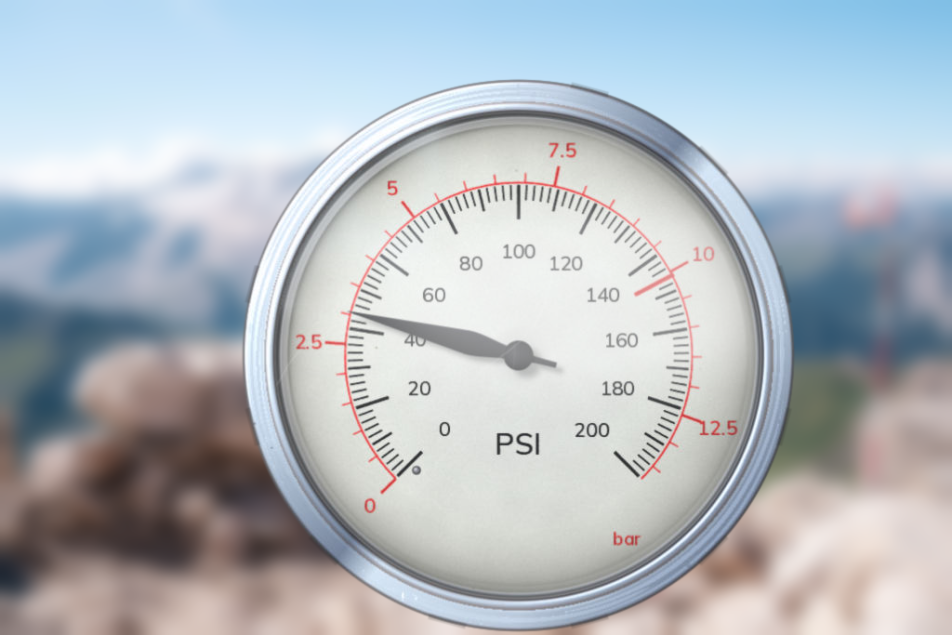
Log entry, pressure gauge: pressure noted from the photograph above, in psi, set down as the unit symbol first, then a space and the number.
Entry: psi 44
